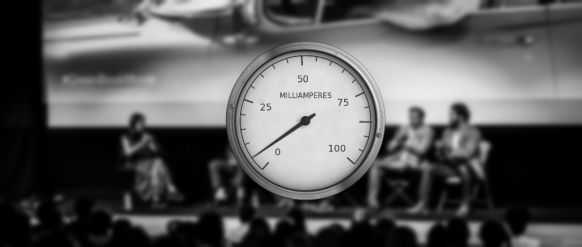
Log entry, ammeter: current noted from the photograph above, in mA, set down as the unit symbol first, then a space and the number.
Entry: mA 5
